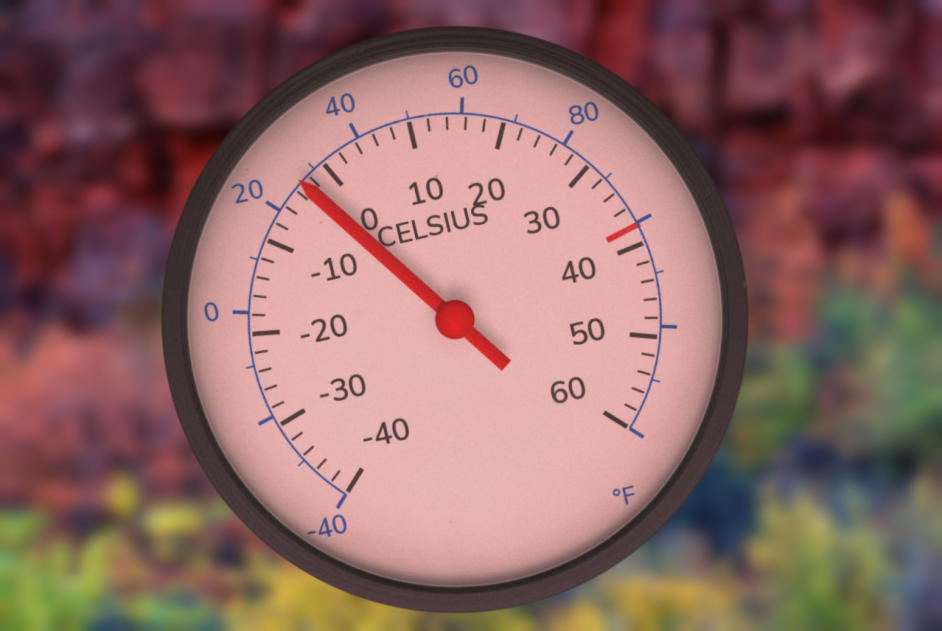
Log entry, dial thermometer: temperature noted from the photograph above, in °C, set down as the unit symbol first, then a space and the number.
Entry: °C -3
